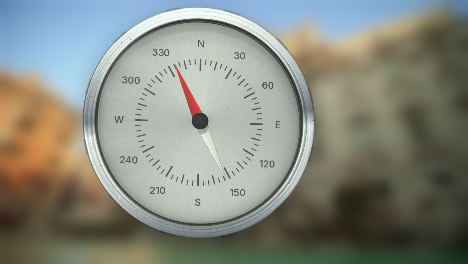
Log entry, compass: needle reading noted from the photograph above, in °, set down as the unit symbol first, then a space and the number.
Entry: ° 335
